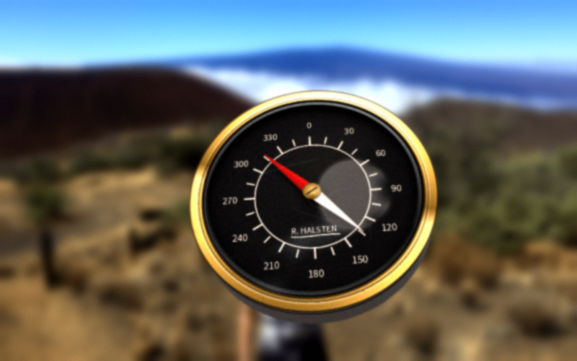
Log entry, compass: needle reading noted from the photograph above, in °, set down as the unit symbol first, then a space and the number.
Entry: ° 315
